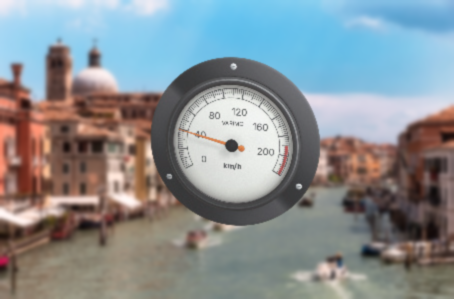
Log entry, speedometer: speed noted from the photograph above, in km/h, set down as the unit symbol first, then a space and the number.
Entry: km/h 40
